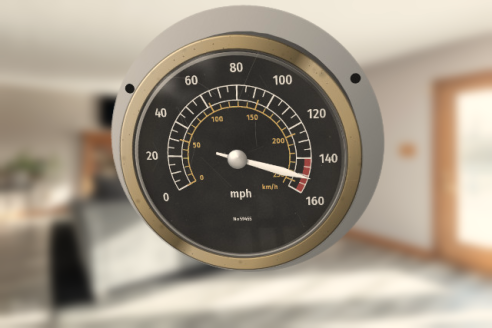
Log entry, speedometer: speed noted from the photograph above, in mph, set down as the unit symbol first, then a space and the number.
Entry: mph 150
